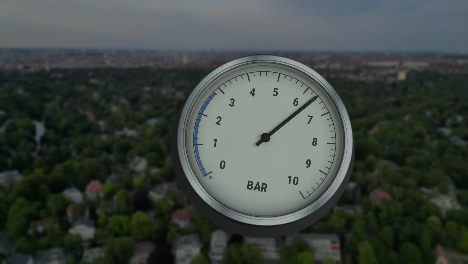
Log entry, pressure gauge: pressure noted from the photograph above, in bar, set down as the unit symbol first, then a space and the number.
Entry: bar 6.4
